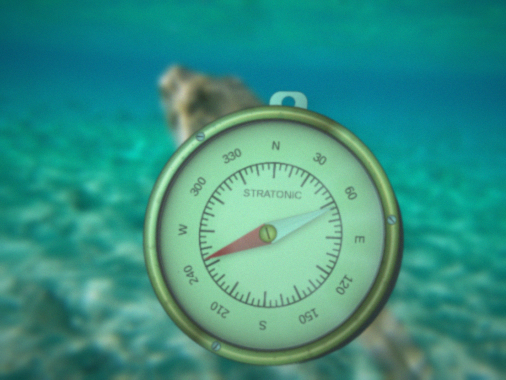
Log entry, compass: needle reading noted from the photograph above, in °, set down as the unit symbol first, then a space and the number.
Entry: ° 245
